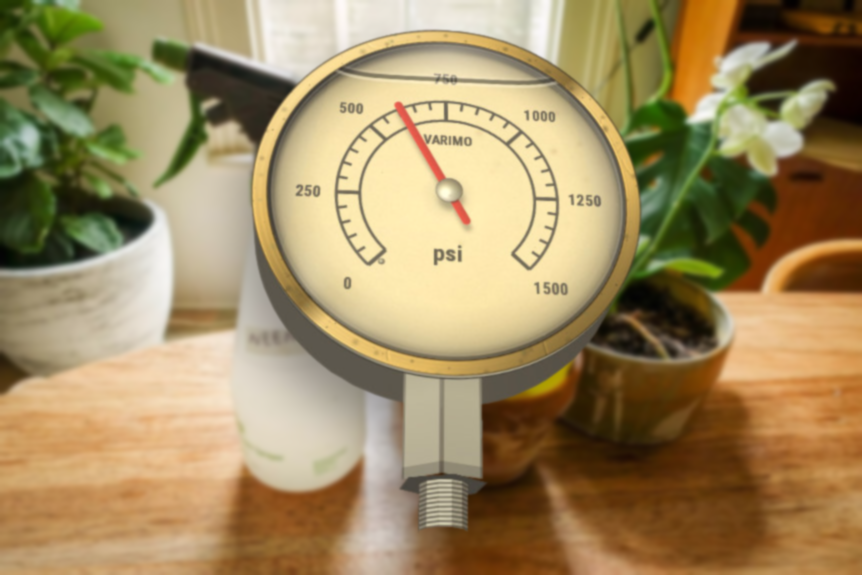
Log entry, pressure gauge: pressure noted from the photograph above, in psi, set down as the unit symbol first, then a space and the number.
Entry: psi 600
